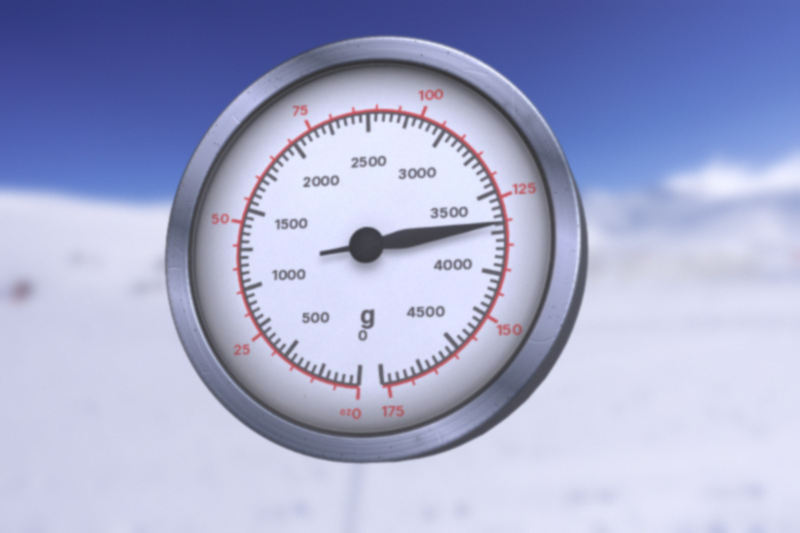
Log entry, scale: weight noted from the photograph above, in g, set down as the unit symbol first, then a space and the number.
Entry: g 3700
